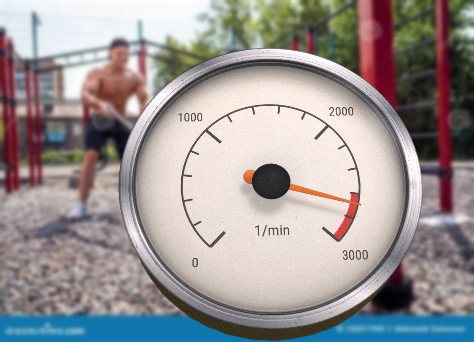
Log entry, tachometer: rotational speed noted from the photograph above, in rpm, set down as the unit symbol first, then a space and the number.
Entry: rpm 2700
